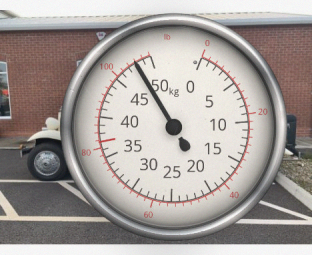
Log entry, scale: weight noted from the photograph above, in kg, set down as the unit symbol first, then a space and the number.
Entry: kg 48
